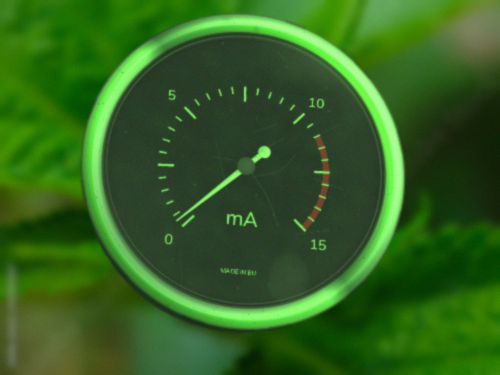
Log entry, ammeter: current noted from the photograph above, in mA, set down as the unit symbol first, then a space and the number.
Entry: mA 0.25
